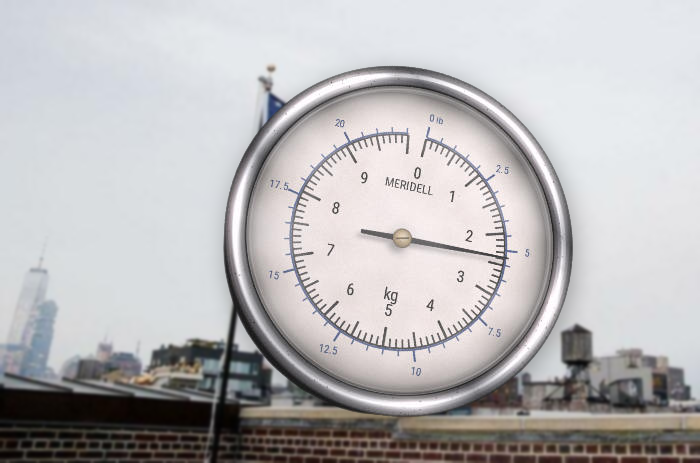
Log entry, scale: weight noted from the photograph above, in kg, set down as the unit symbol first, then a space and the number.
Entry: kg 2.4
